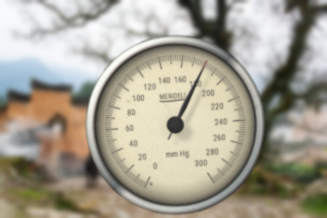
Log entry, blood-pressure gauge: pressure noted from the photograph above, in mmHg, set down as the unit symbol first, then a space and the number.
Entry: mmHg 180
